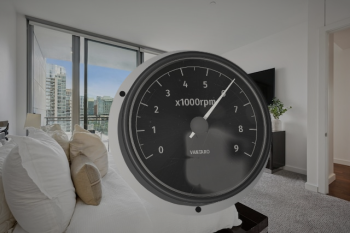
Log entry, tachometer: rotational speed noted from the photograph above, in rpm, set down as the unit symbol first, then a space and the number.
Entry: rpm 6000
